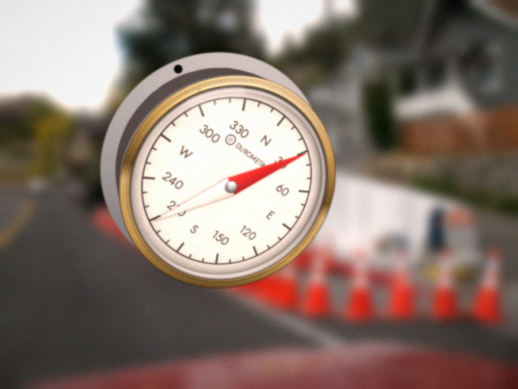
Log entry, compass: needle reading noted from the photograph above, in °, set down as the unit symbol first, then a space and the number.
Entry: ° 30
